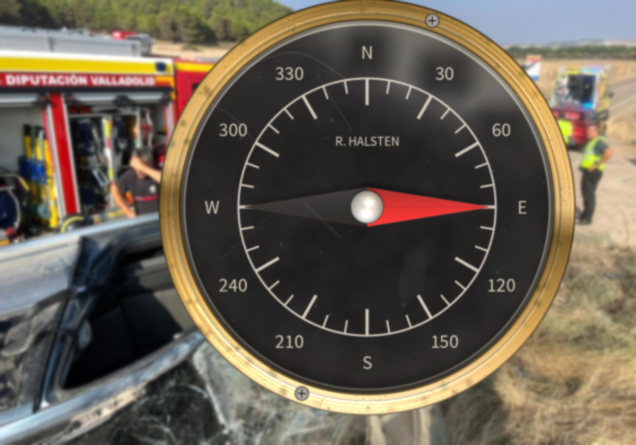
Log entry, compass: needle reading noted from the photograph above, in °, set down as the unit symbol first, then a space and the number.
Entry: ° 90
